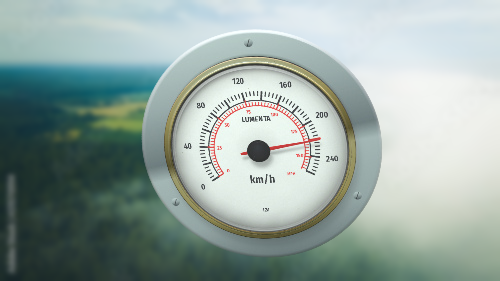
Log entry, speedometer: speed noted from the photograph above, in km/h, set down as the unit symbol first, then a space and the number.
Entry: km/h 220
